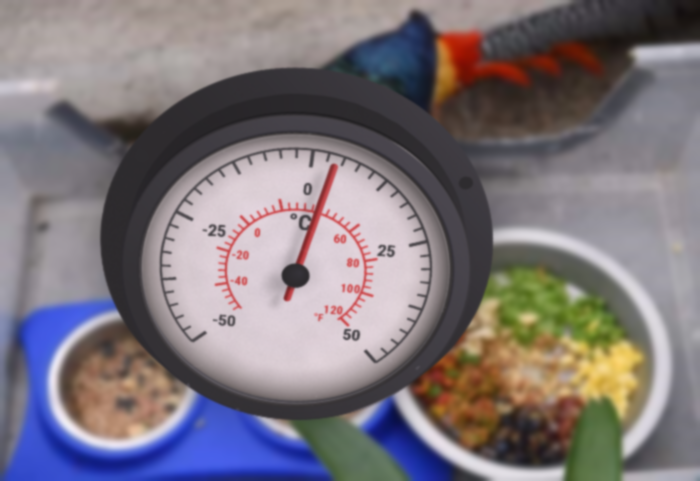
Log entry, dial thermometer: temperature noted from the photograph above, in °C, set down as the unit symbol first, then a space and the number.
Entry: °C 3.75
